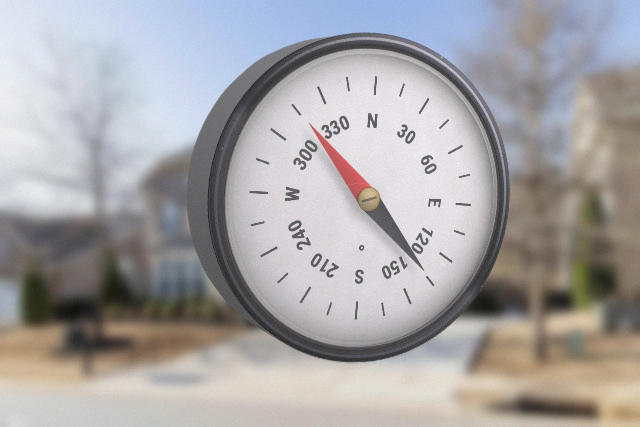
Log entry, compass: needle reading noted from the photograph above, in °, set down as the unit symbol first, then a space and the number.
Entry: ° 315
